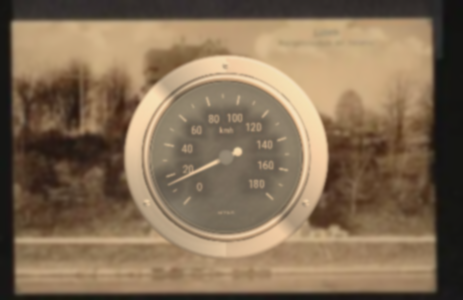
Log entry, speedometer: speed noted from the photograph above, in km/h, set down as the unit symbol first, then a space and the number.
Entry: km/h 15
